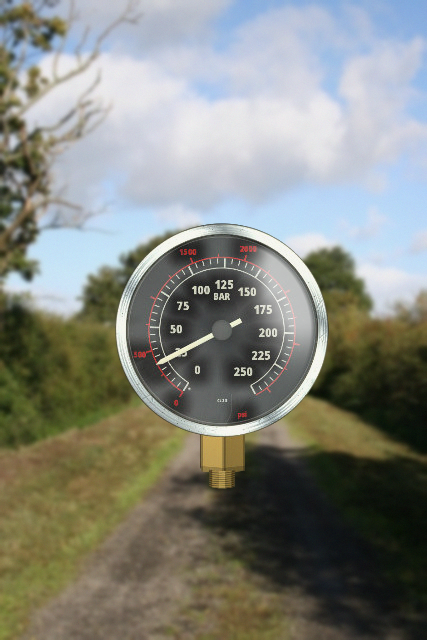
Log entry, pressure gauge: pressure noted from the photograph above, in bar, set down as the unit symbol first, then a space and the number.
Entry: bar 25
